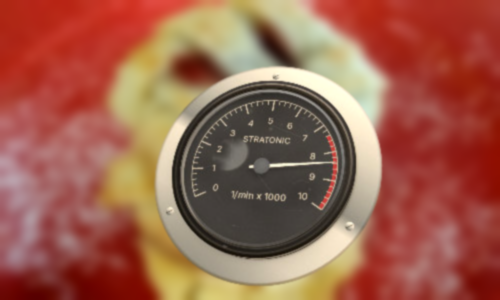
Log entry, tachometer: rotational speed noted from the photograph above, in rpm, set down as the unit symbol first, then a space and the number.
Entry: rpm 8400
